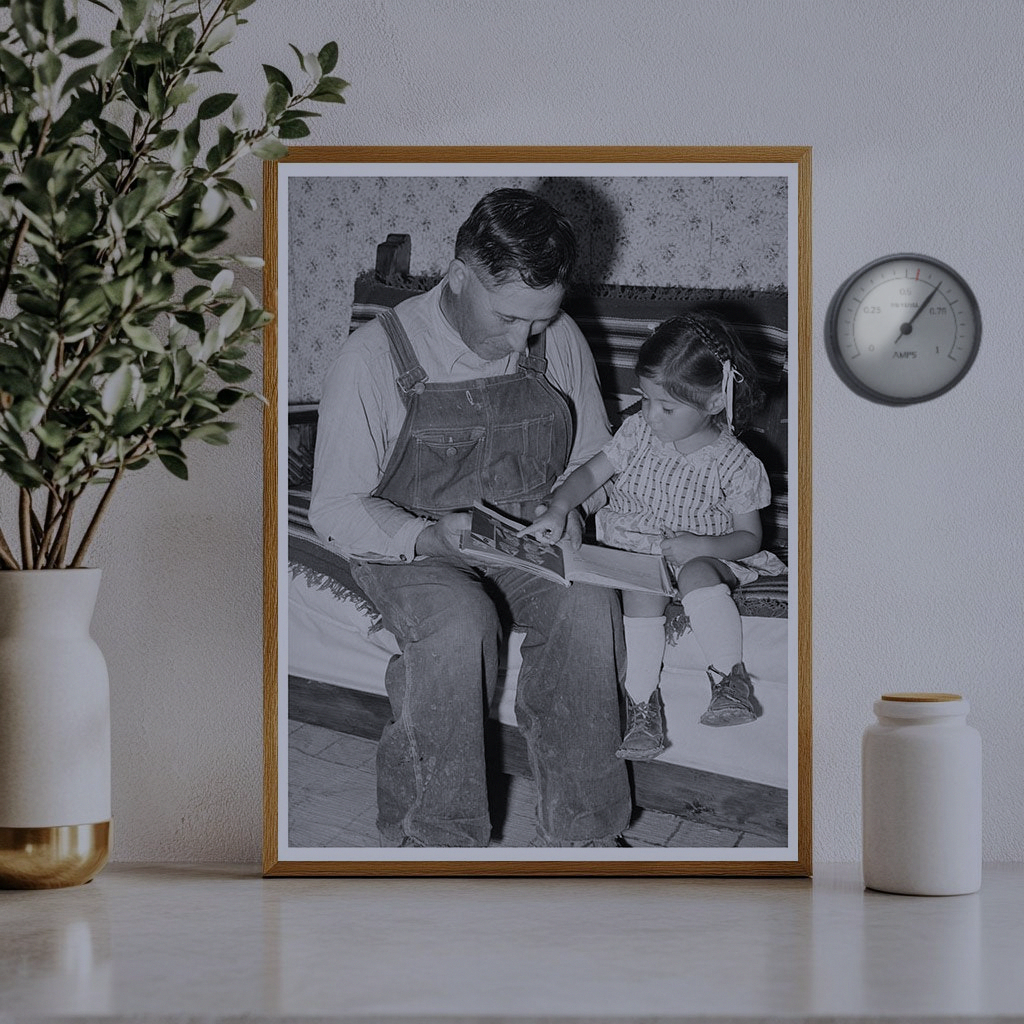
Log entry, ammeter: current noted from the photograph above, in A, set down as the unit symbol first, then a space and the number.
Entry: A 0.65
